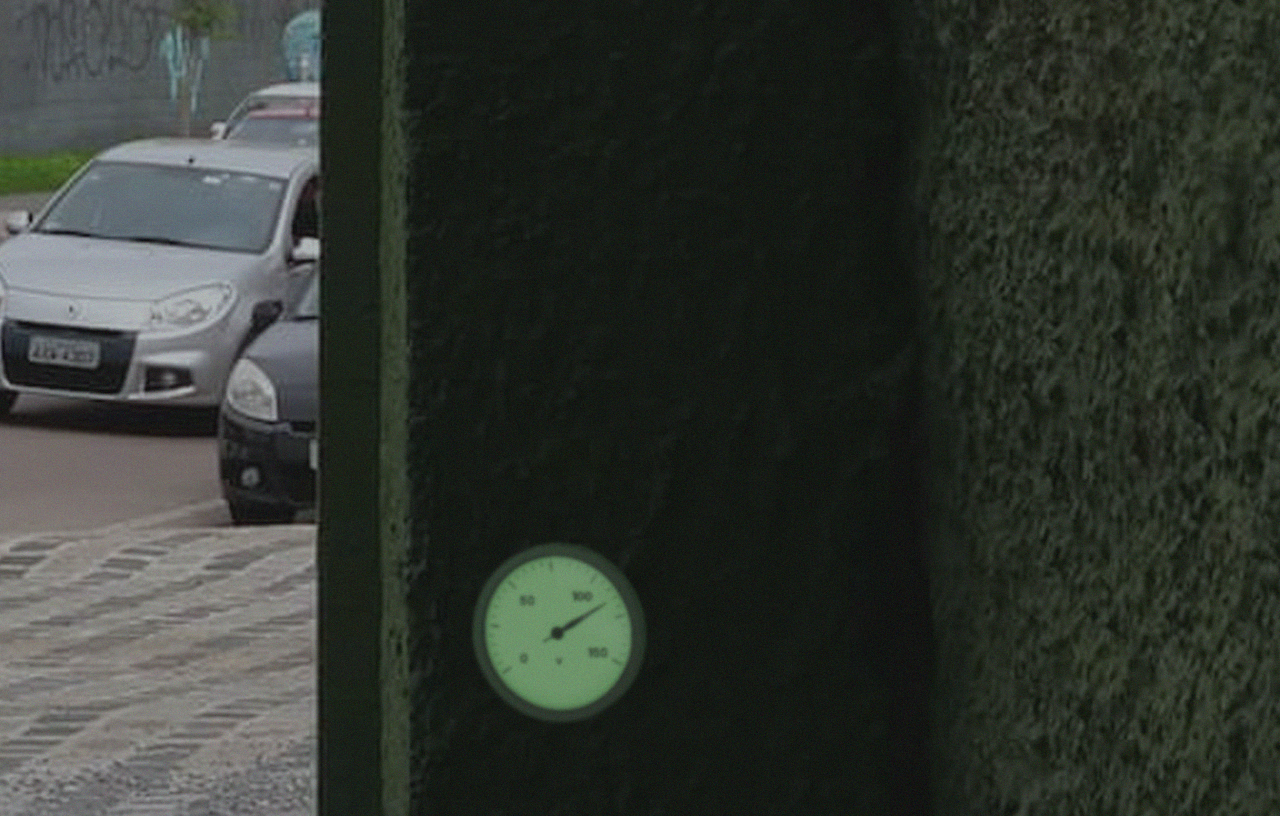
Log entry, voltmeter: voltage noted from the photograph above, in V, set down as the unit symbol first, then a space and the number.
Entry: V 115
